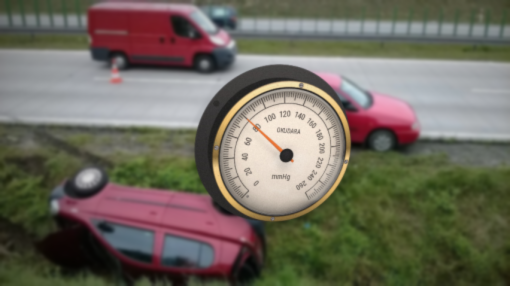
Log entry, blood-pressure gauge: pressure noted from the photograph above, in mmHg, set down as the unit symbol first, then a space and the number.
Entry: mmHg 80
